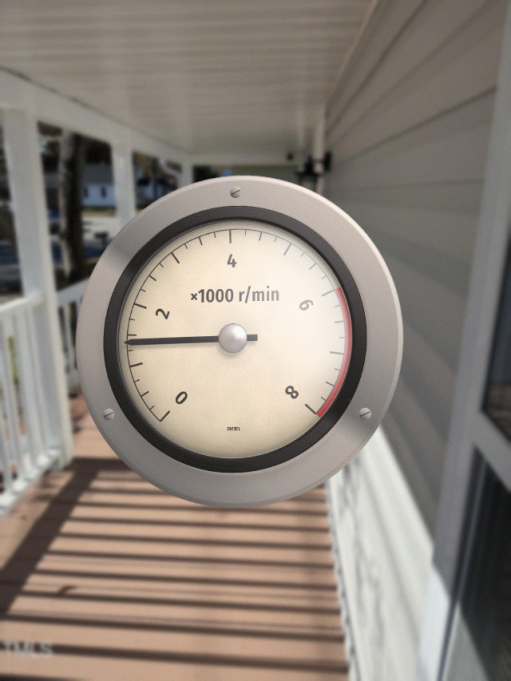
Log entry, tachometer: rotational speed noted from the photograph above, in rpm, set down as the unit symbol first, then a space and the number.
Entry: rpm 1375
